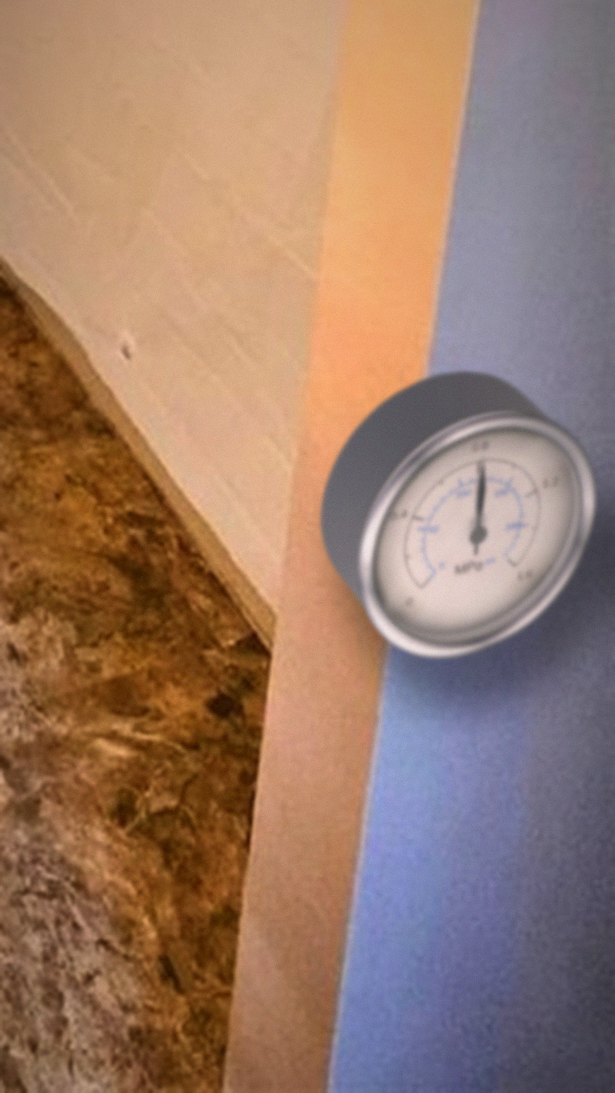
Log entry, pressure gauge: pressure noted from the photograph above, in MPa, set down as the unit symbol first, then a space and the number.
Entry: MPa 0.8
